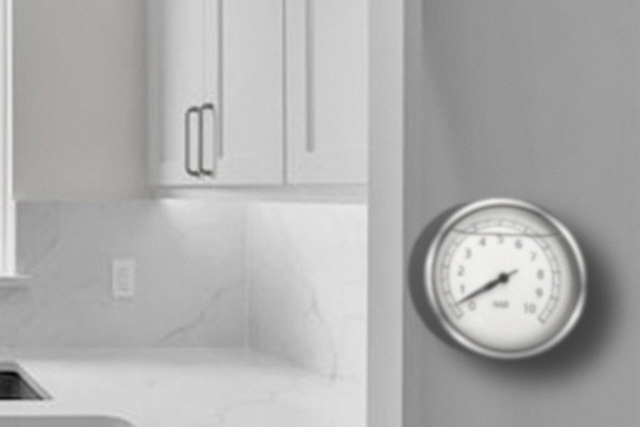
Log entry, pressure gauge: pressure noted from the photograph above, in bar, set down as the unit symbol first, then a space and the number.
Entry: bar 0.5
